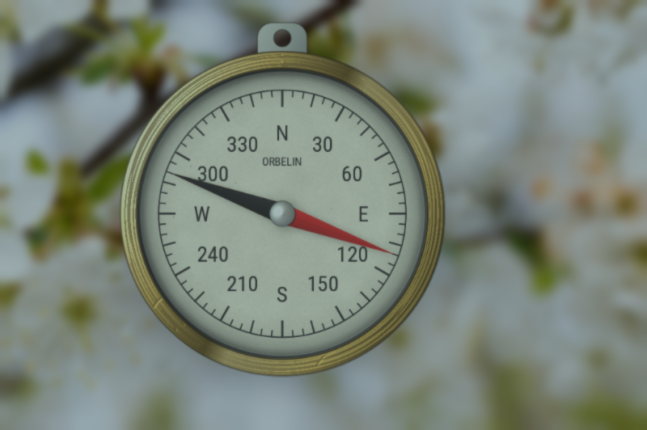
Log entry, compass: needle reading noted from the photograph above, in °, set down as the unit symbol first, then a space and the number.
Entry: ° 110
